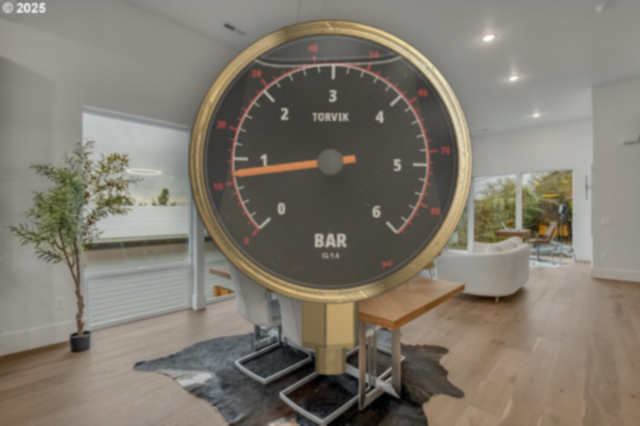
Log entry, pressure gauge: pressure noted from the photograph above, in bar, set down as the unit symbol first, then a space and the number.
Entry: bar 0.8
